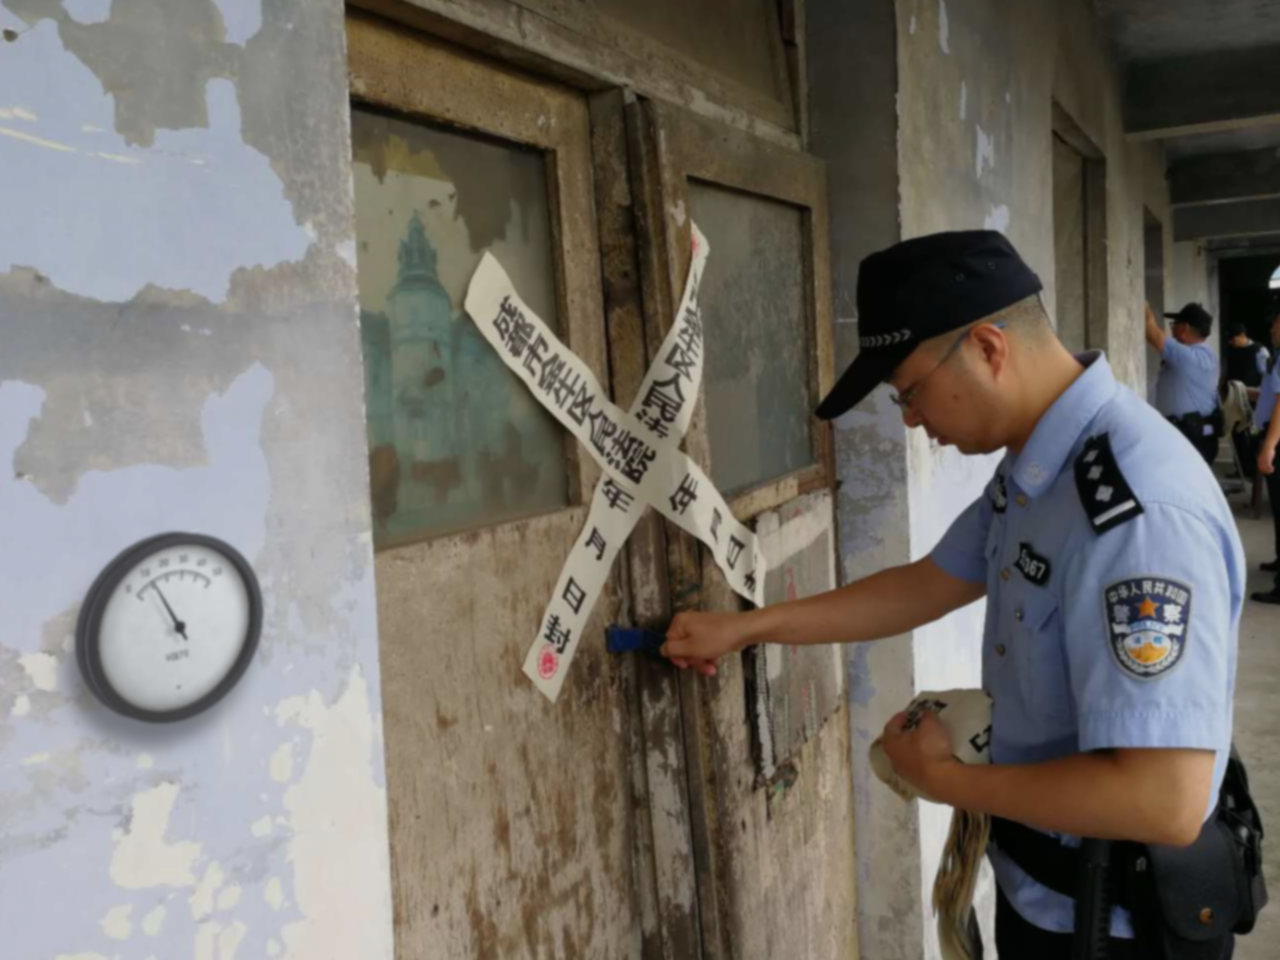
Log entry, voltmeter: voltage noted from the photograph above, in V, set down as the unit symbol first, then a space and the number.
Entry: V 10
